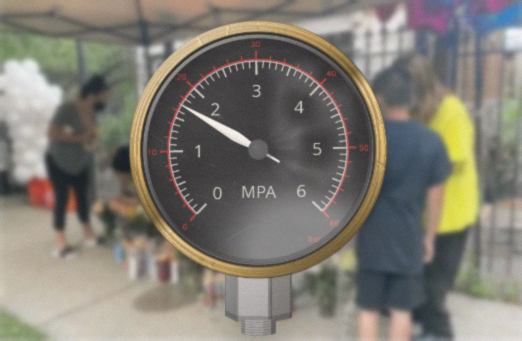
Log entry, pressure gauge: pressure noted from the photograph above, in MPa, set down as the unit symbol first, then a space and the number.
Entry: MPa 1.7
